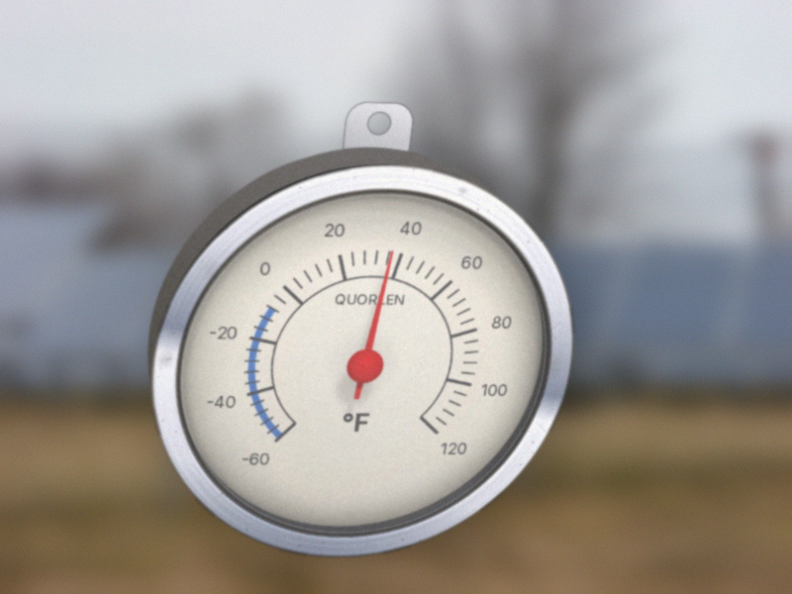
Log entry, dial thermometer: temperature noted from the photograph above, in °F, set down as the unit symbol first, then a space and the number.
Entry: °F 36
